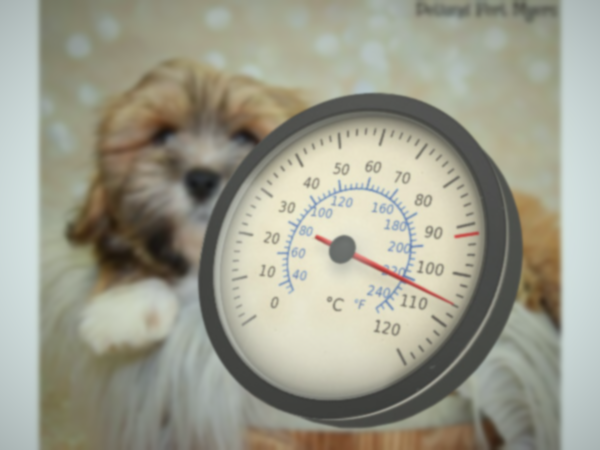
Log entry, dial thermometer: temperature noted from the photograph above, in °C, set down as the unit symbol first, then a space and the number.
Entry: °C 106
